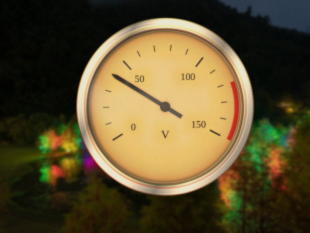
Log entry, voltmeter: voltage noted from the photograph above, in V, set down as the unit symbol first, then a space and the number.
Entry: V 40
